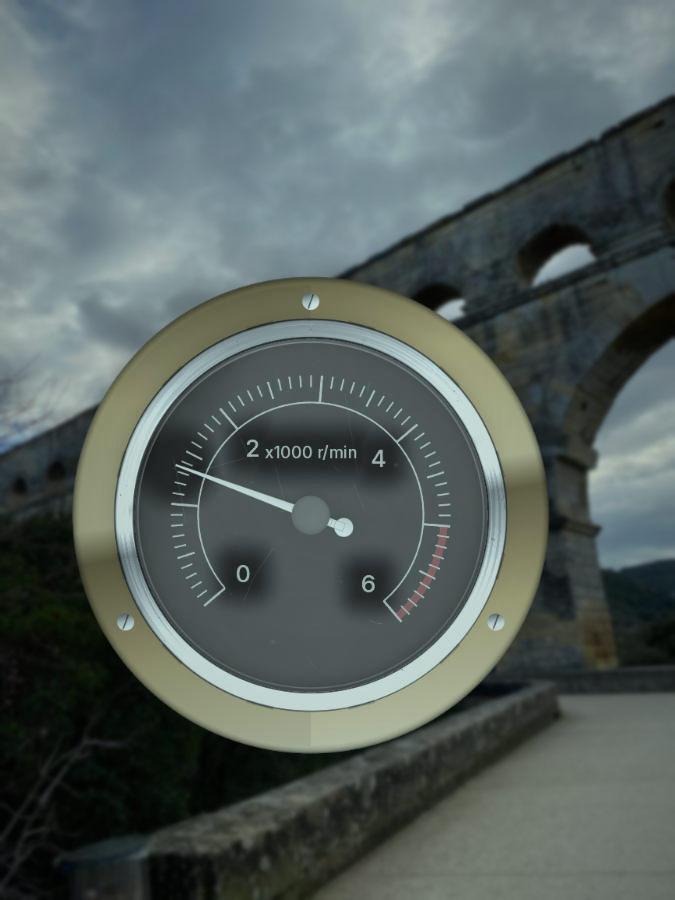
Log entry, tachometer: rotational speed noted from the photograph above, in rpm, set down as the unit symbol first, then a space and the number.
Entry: rpm 1350
